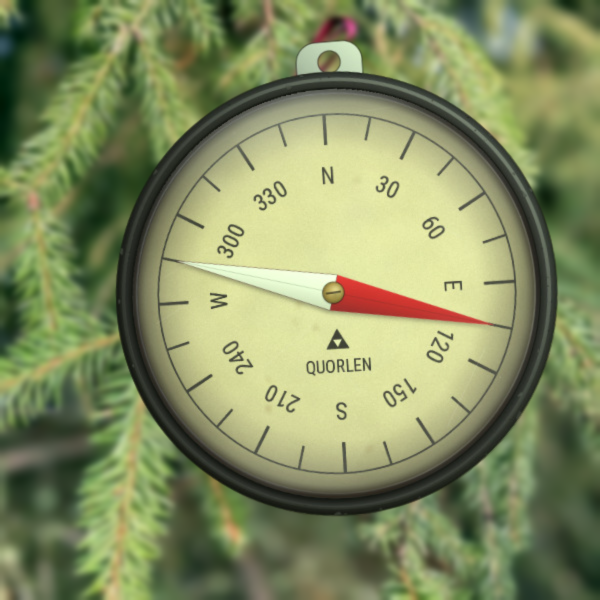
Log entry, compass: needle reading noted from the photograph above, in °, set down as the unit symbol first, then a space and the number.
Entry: ° 105
